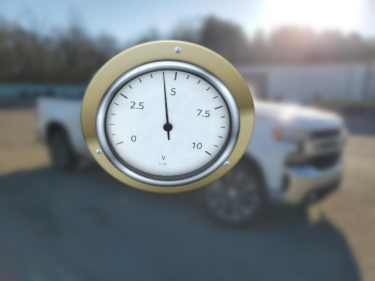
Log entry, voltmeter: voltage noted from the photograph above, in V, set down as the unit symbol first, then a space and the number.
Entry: V 4.5
